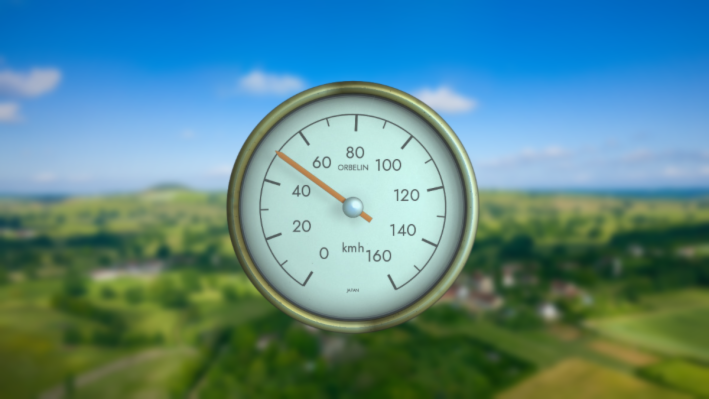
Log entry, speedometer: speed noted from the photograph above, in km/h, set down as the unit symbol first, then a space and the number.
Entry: km/h 50
